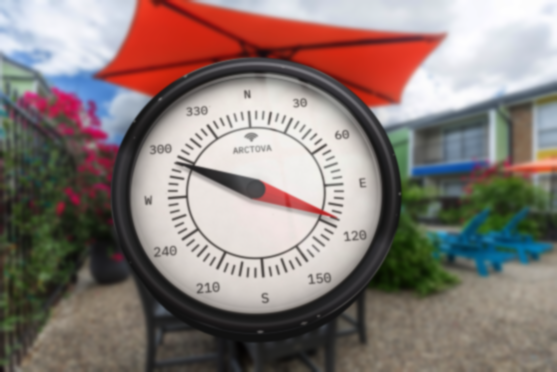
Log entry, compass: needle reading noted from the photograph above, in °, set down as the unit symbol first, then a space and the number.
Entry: ° 115
